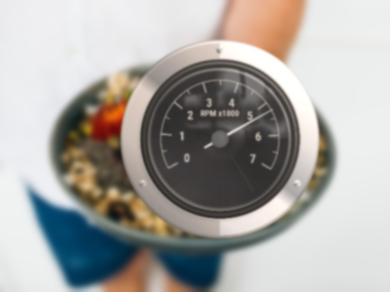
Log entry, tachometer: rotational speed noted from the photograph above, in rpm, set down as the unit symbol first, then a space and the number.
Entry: rpm 5250
